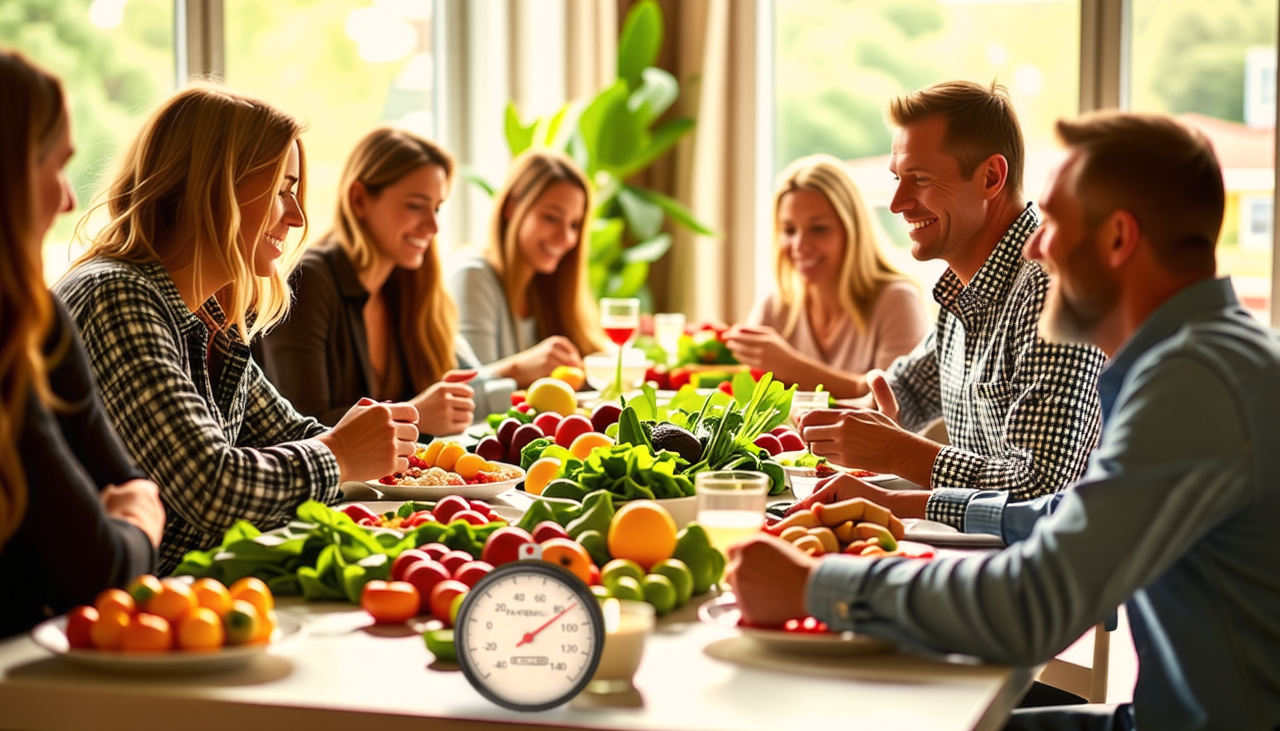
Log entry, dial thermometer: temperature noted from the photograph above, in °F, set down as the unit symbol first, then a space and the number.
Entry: °F 85
